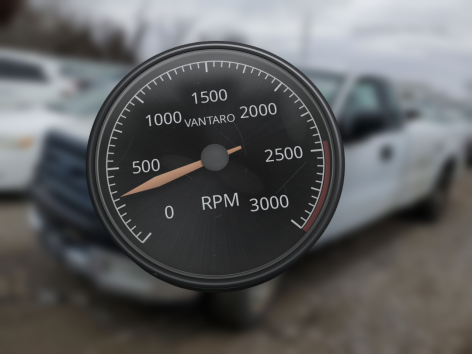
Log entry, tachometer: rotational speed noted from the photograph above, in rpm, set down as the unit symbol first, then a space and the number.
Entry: rpm 300
